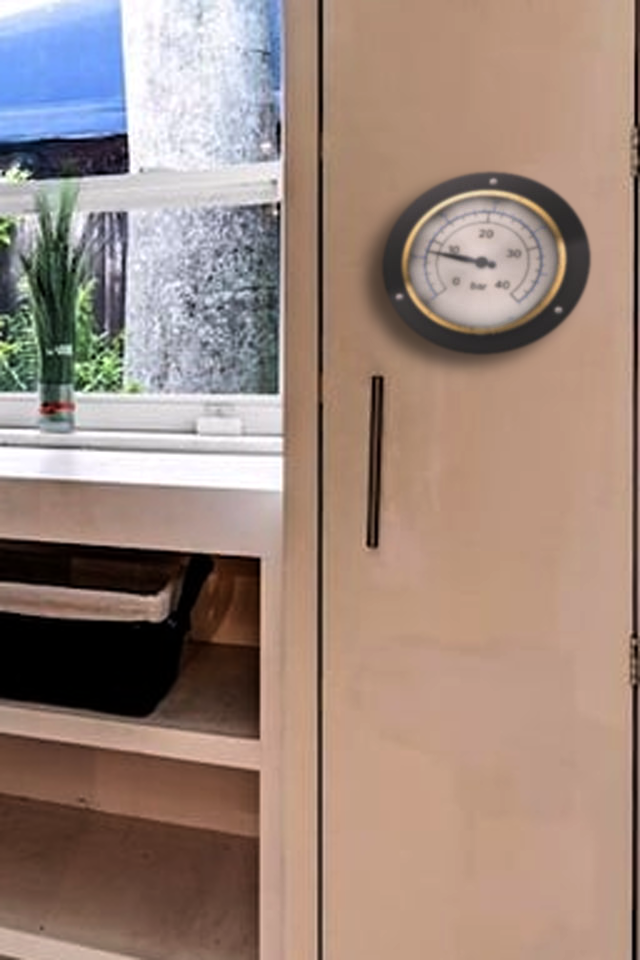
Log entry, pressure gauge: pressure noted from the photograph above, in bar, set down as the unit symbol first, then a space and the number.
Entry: bar 8
